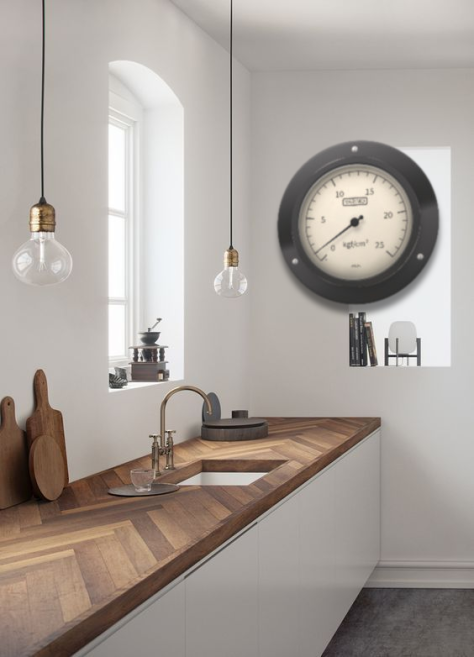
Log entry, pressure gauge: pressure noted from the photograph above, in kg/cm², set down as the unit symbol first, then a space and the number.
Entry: kg/cm² 1
